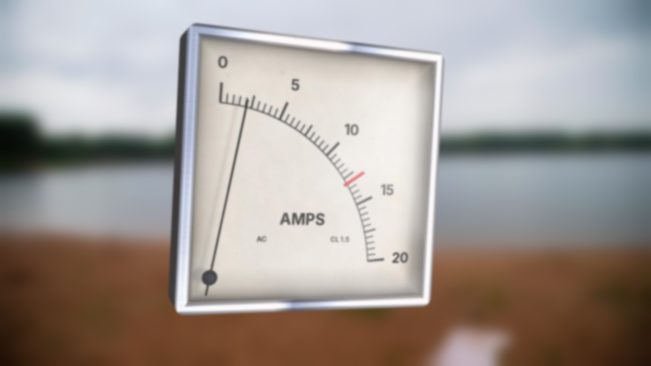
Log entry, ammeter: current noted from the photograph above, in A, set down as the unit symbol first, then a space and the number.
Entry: A 2
